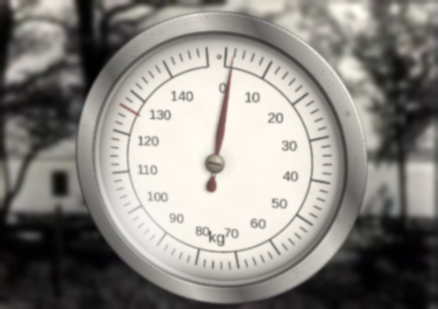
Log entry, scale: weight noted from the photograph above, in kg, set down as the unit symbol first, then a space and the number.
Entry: kg 2
